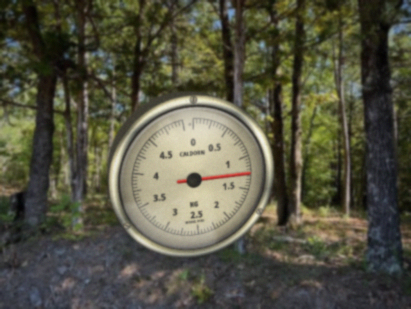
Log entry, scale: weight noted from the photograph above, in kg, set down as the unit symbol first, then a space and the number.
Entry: kg 1.25
